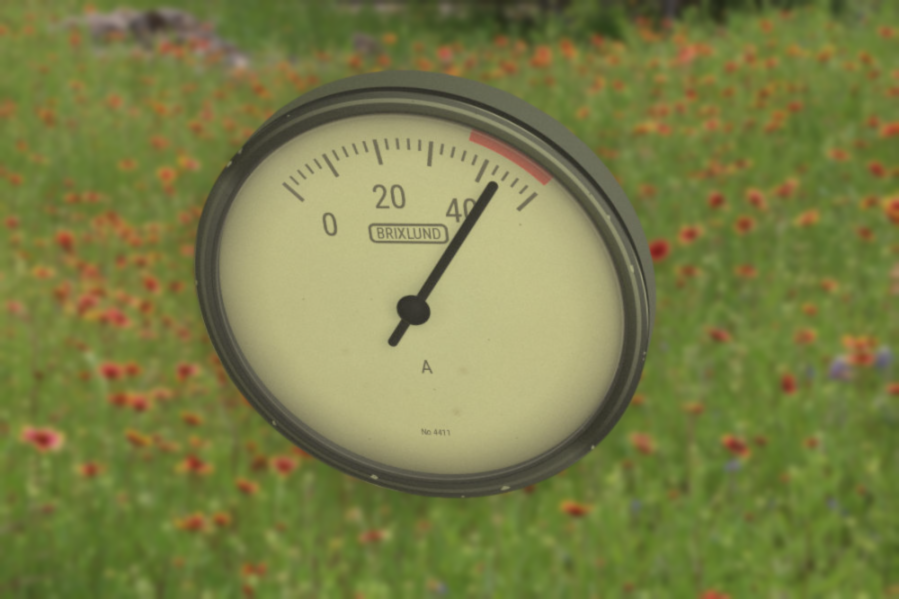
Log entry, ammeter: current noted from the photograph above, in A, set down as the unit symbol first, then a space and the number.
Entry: A 43
